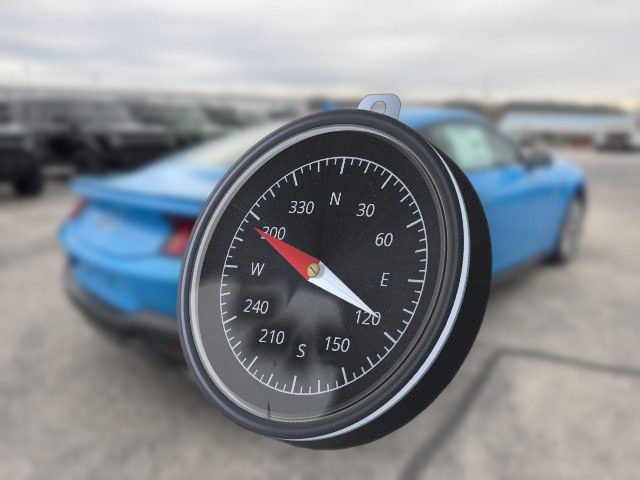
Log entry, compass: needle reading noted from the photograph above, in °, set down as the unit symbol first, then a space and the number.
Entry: ° 295
